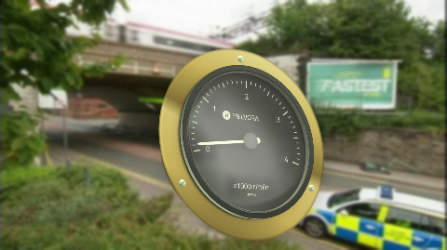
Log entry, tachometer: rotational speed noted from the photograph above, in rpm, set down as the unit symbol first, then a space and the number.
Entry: rpm 100
